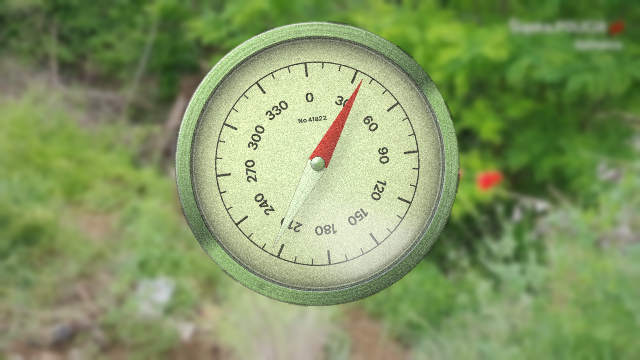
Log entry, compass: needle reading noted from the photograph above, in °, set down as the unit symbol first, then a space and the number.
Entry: ° 35
